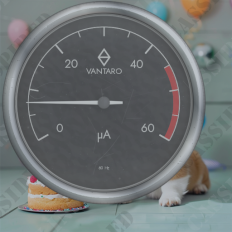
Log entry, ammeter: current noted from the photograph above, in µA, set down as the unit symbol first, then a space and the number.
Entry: µA 7.5
